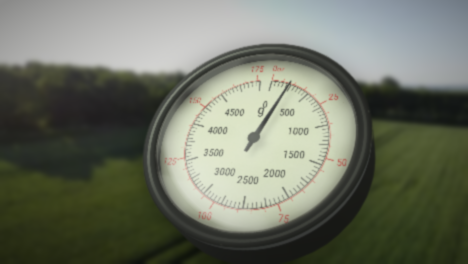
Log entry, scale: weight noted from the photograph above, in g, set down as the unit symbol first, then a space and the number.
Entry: g 250
